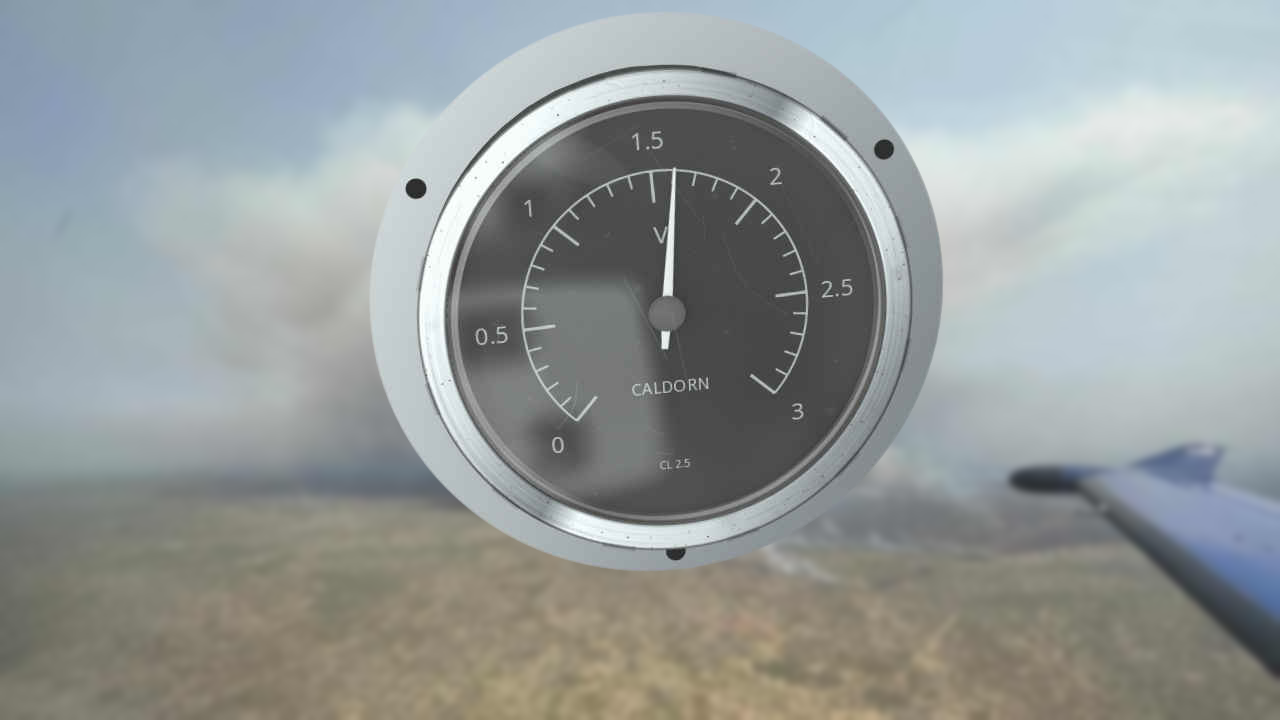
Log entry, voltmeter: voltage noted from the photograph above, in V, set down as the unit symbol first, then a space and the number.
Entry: V 1.6
